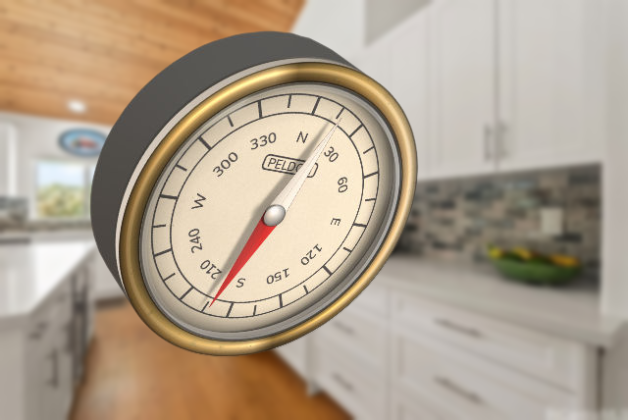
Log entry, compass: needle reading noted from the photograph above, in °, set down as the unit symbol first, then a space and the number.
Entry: ° 195
